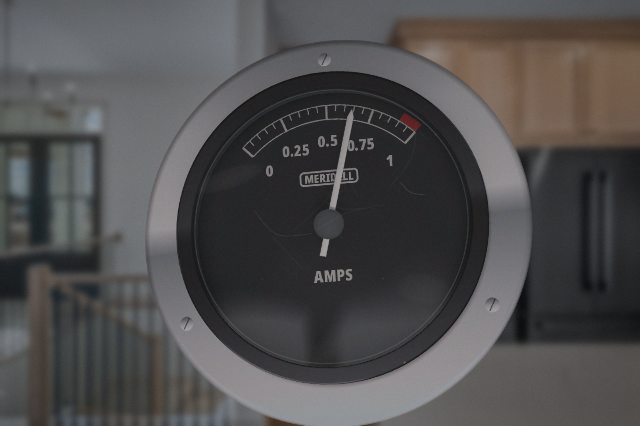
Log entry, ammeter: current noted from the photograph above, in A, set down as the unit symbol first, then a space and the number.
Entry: A 0.65
